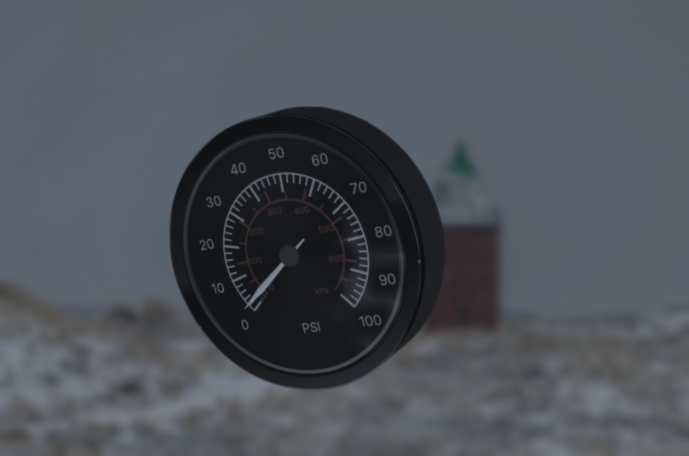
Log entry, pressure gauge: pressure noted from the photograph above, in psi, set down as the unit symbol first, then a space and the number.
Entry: psi 2
